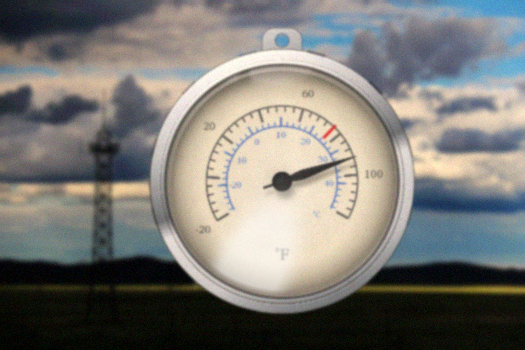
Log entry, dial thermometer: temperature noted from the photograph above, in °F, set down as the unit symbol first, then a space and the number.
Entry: °F 92
